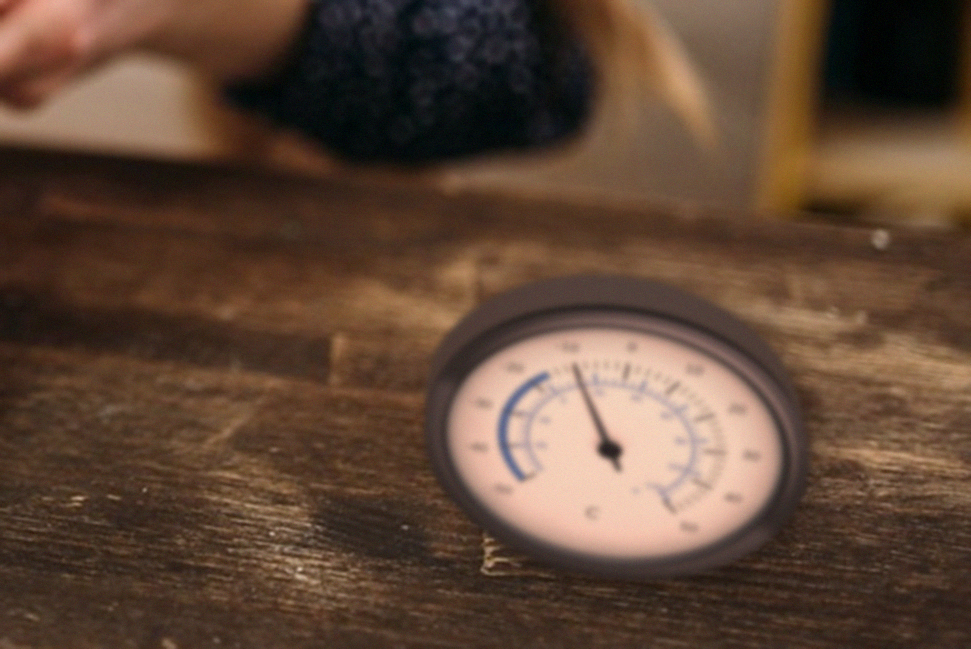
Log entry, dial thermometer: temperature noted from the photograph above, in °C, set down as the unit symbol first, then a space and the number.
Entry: °C -10
